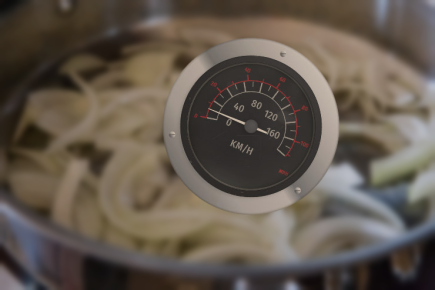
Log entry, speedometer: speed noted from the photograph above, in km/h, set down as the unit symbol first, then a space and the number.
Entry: km/h 10
